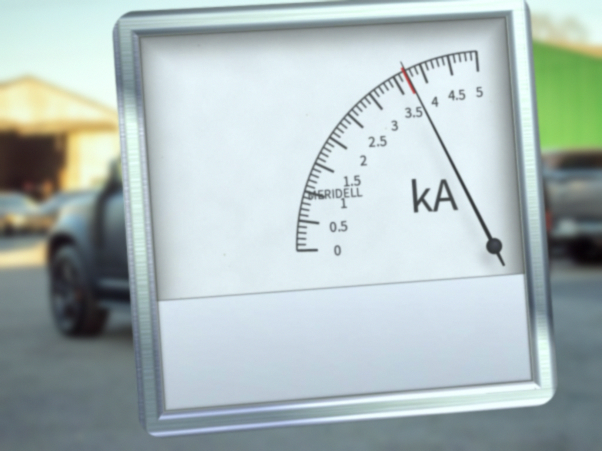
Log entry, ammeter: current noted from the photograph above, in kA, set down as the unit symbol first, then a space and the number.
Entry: kA 3.7
